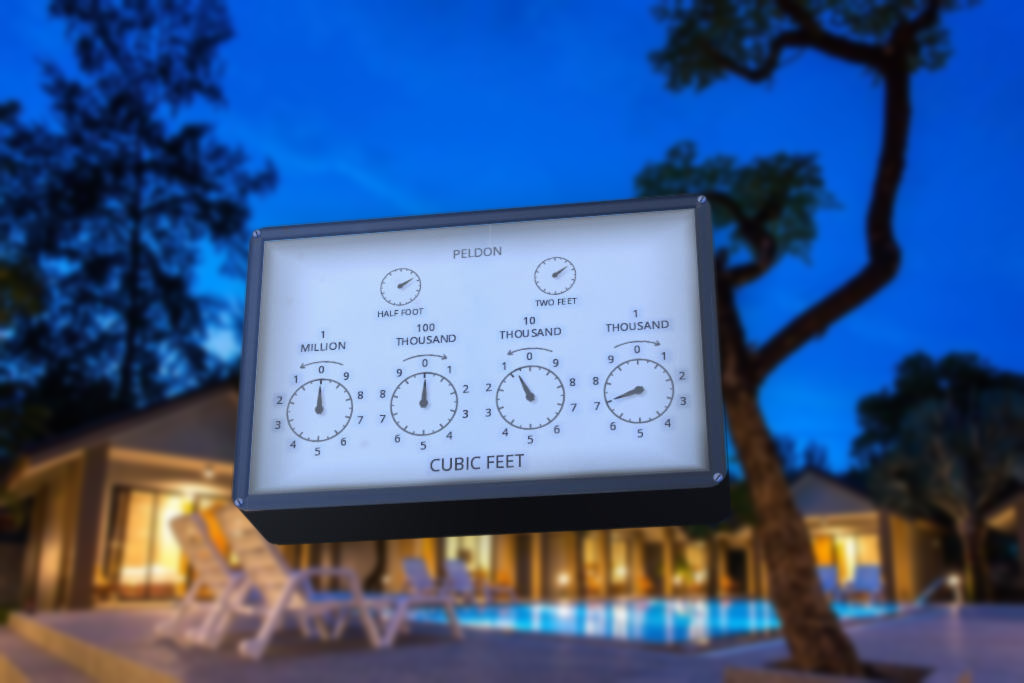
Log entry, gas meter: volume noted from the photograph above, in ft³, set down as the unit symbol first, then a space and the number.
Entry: ft³ 700
